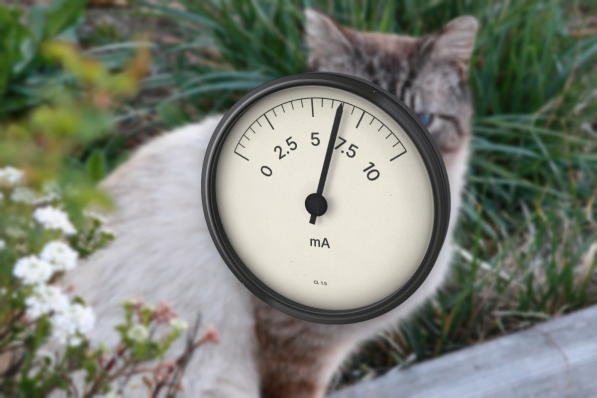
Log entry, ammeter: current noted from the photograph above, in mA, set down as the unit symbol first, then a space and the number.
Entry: mA 6.5
